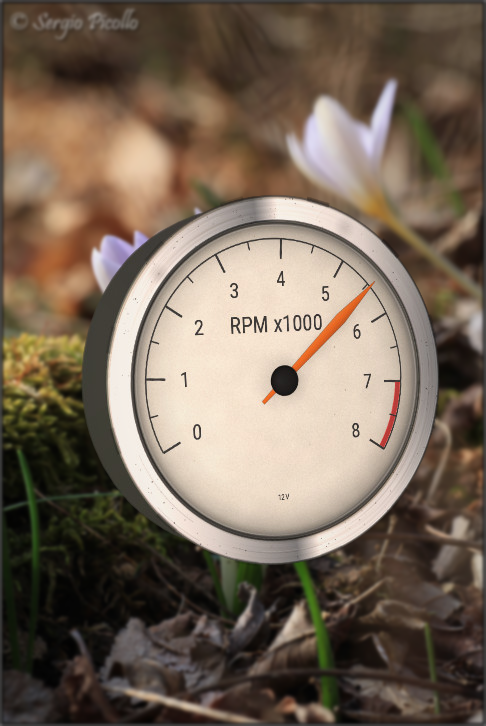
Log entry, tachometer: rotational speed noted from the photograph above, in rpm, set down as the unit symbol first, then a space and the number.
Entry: rpm 5500
